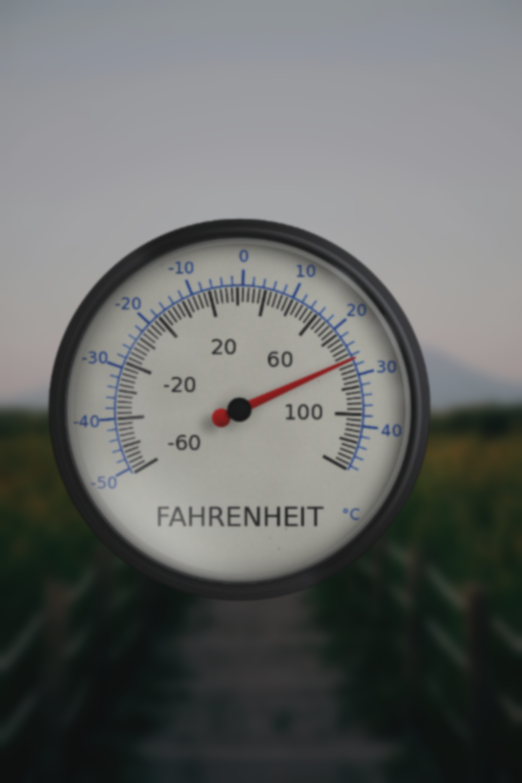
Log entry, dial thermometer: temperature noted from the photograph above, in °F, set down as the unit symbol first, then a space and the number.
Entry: °F 80
